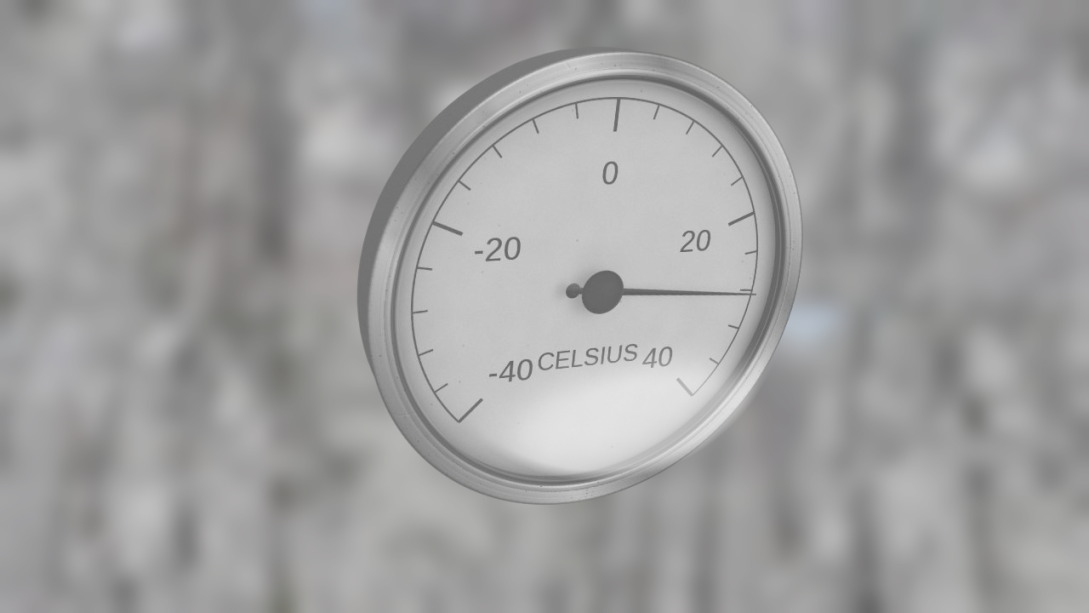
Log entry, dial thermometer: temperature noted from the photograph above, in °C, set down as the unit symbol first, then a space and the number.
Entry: °C 28
